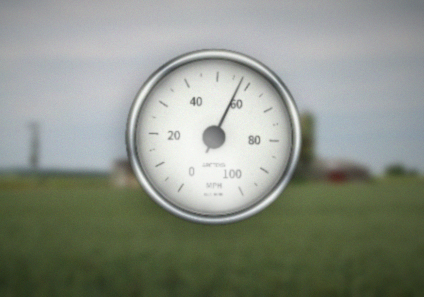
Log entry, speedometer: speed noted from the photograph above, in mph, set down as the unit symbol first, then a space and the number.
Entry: mph 57.5
